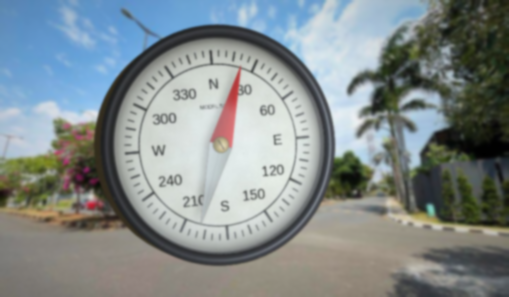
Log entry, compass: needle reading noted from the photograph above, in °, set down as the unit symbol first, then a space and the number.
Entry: ° 20
